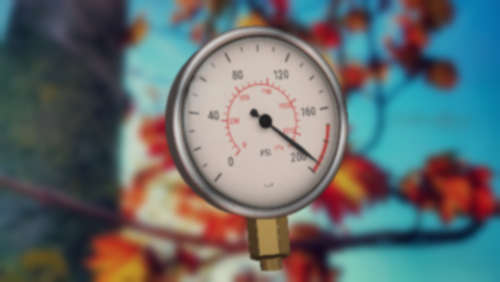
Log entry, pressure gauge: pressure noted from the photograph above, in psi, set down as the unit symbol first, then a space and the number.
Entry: psi 195
